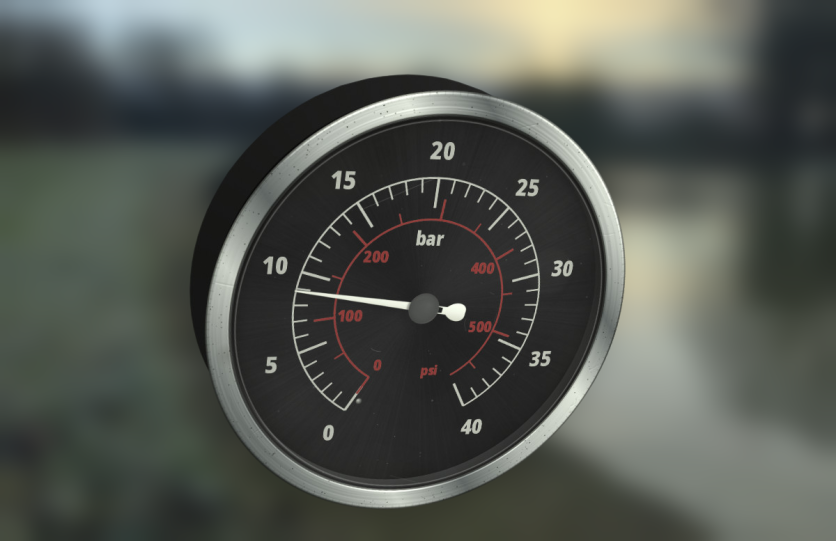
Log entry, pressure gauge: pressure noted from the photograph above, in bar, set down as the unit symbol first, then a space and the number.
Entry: bar 9
